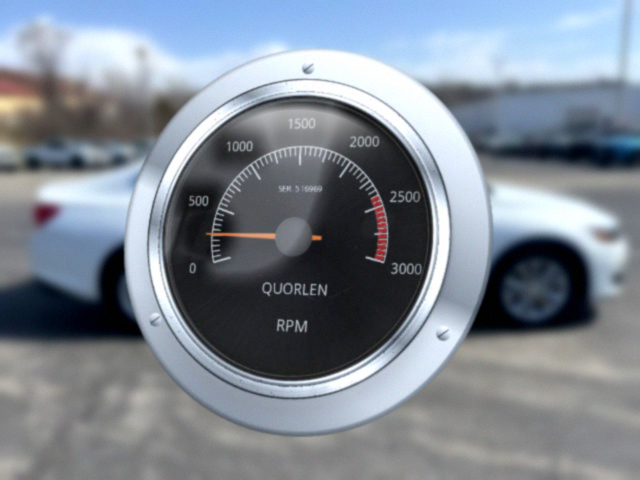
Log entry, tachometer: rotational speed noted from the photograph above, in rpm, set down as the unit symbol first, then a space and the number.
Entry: rpm 250
